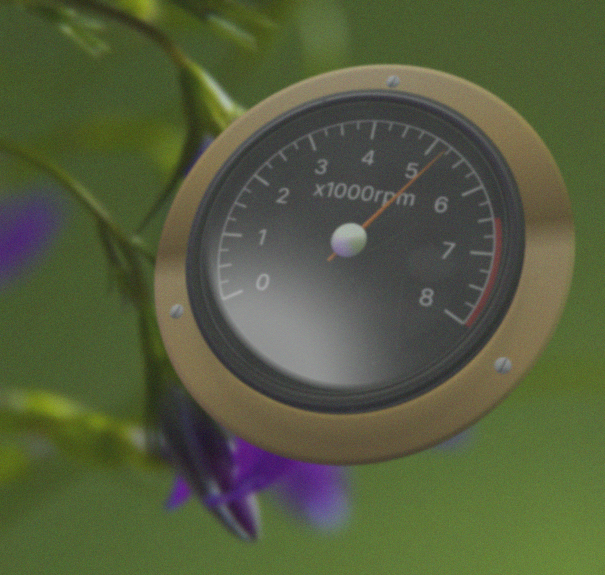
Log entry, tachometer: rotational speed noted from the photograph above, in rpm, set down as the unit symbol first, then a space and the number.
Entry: rpm 5250
